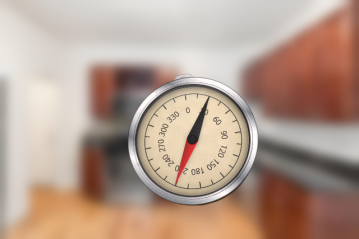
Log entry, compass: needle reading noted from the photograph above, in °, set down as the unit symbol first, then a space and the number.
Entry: ° 210
